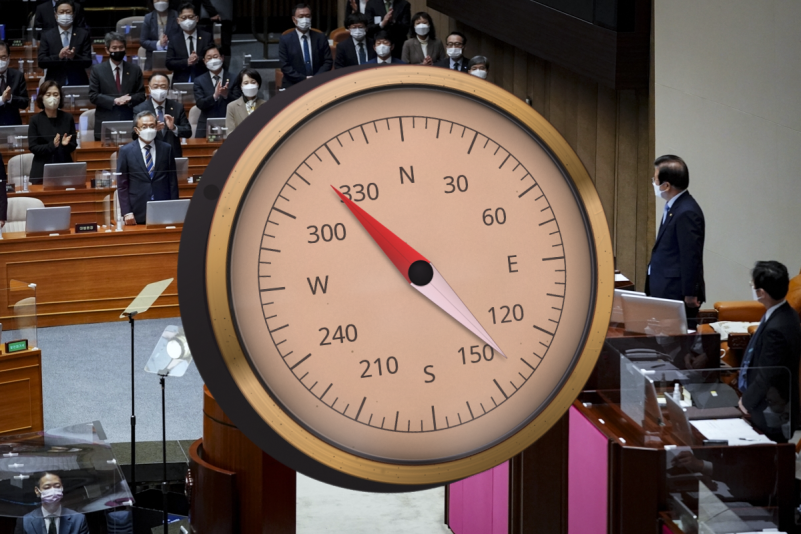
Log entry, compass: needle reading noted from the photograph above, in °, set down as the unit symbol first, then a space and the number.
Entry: ° 320
